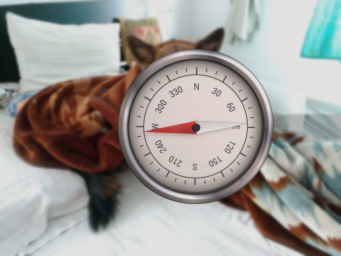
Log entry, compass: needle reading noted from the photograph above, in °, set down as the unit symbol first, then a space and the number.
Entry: ° 265
